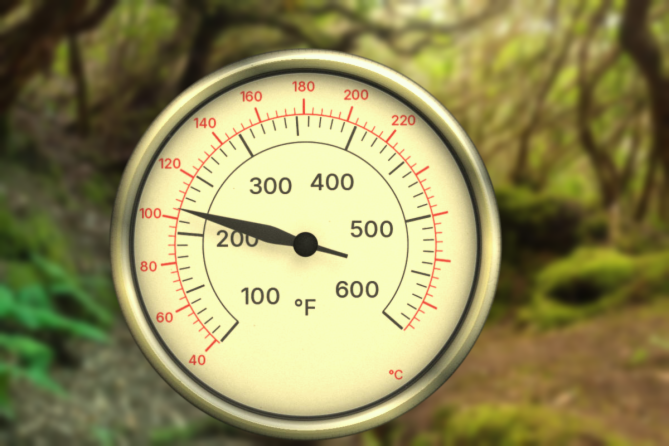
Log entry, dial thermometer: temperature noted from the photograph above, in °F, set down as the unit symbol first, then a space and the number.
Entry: °F 220
